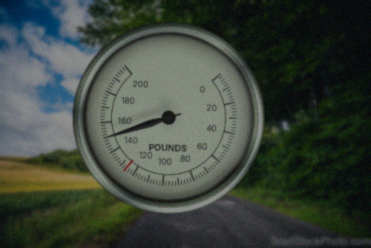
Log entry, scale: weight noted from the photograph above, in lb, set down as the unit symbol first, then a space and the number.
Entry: lb 150
